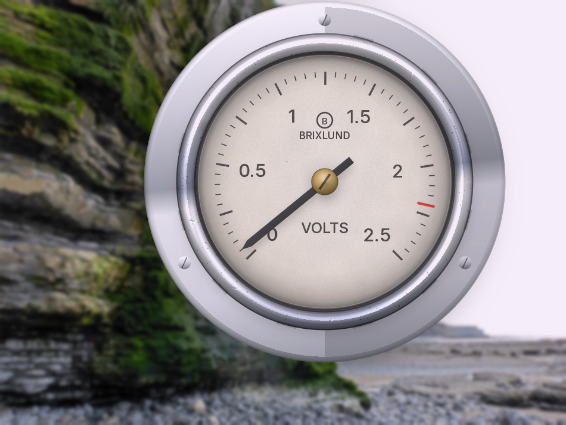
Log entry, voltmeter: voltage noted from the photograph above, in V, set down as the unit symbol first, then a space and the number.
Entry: V 0.05
